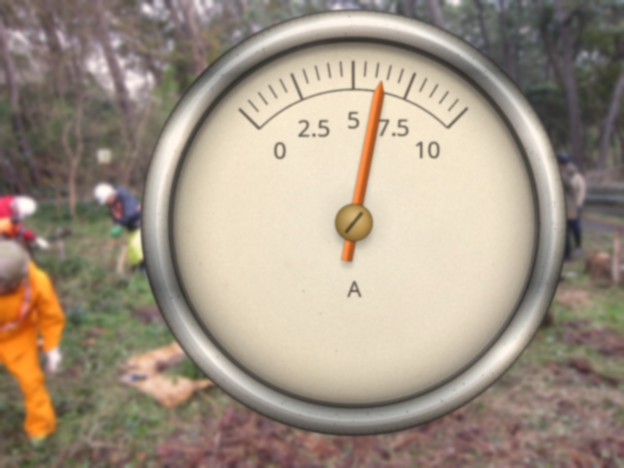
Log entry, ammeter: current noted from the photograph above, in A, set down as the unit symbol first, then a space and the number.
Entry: A 6.25
